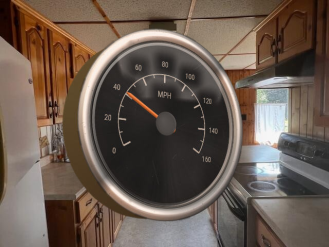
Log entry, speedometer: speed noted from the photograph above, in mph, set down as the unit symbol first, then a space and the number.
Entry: mph 40
